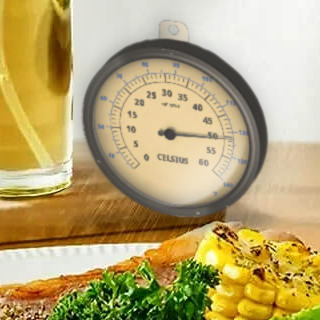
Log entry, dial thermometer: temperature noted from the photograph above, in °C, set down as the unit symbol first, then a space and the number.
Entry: °C 50
